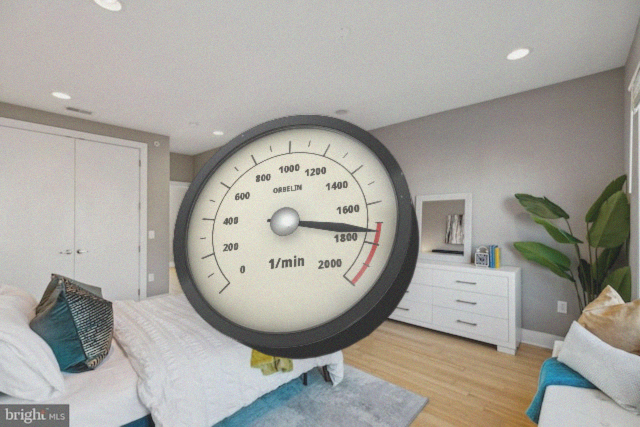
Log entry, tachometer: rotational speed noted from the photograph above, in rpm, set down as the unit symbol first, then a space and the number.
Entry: rpm 1750
